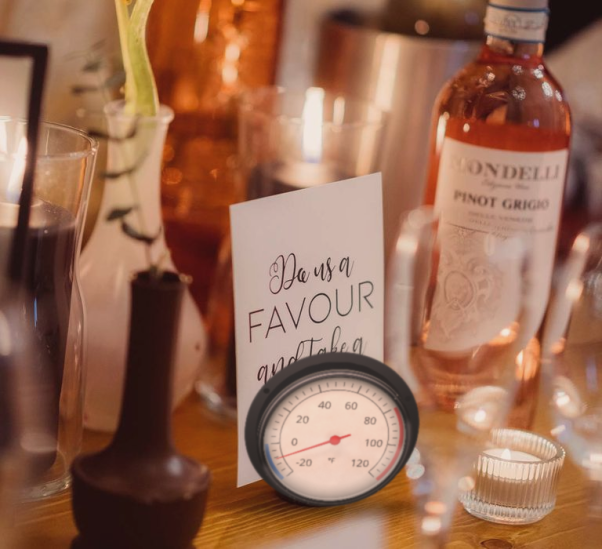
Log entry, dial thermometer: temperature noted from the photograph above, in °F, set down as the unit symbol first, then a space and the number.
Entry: °F -8
